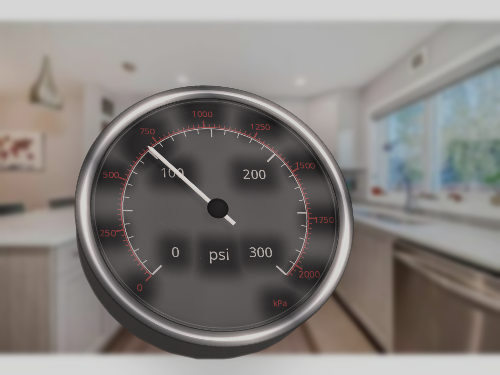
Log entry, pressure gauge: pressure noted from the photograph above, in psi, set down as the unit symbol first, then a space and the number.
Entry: psi 100
